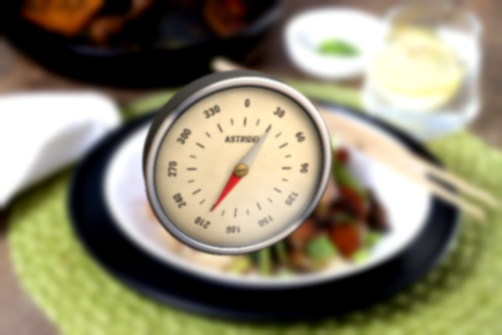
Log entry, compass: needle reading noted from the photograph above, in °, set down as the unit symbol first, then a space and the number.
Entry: ° 210
